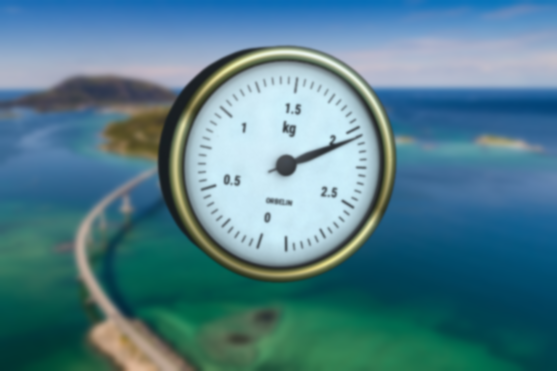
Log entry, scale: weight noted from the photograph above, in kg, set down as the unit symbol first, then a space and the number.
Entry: kg 2.05
